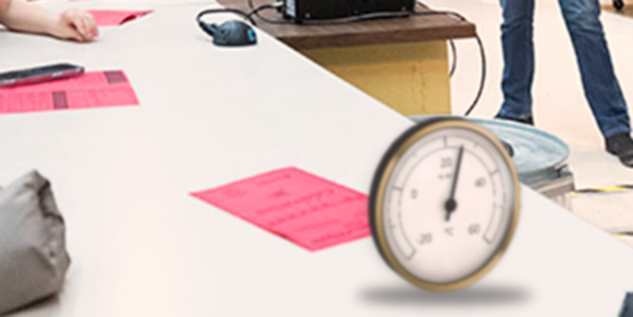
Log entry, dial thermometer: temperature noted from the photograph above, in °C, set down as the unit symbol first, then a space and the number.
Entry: °C 25
